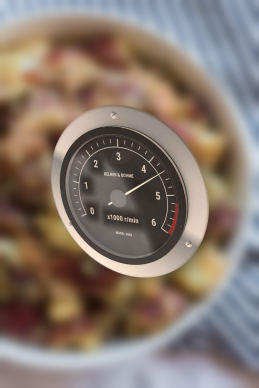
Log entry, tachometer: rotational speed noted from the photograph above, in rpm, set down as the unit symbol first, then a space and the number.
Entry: rpm 4400
